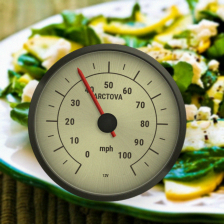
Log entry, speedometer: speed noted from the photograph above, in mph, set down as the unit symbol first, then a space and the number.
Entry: mph 40
